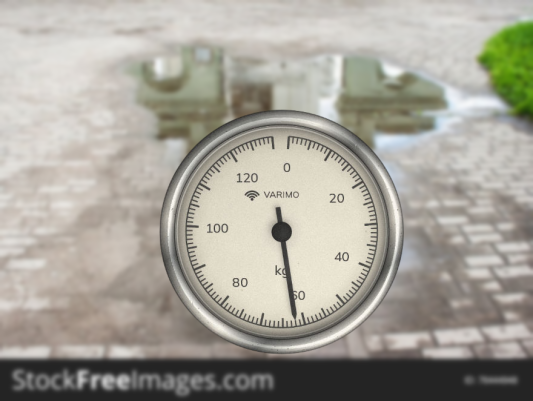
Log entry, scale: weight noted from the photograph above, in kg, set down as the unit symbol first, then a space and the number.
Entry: kg 62
